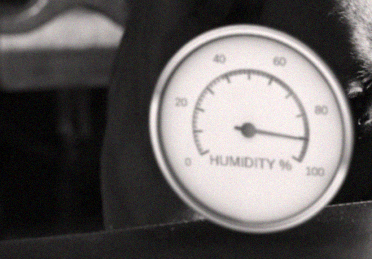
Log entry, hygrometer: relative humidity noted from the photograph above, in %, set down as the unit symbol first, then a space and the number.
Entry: % 90
